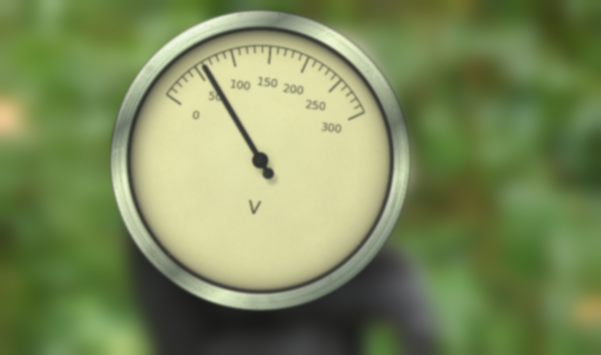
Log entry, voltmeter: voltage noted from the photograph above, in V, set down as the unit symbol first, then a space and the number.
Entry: V 60
